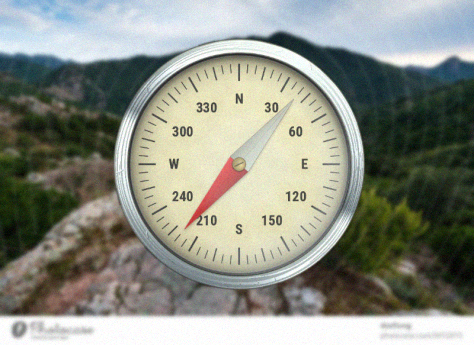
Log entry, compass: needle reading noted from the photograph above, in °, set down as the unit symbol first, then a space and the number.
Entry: ° 220
